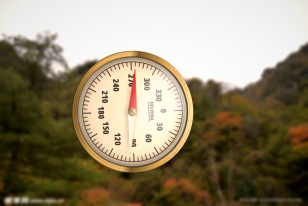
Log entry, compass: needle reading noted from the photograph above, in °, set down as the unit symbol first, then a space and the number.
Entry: ° 275
